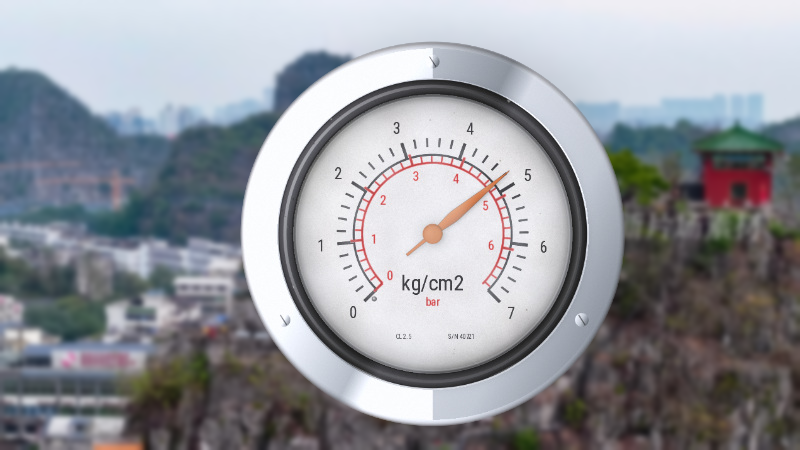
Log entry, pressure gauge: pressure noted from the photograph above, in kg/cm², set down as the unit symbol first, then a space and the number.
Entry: kg/cm² 4.8
